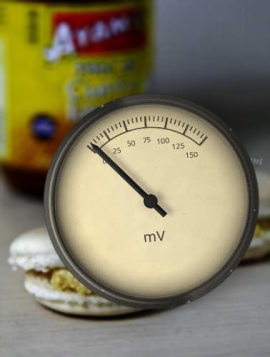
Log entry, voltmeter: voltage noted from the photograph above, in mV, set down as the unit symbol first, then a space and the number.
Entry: mV 5
